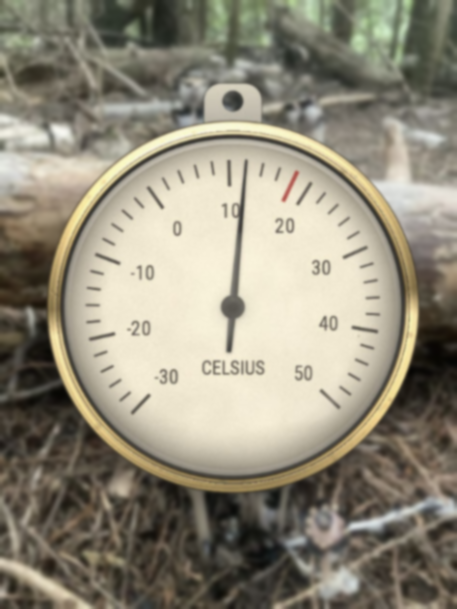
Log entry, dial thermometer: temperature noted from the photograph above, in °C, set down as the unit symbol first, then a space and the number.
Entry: °C 12
